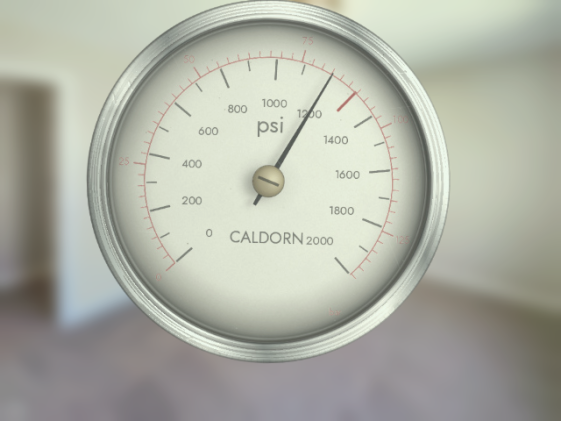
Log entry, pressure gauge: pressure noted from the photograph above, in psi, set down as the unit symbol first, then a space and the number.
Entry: psi 1200
